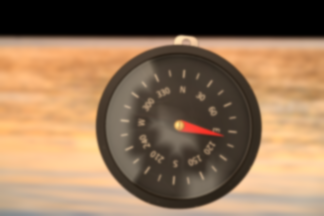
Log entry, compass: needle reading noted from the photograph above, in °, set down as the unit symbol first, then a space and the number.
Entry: ° 97.5
